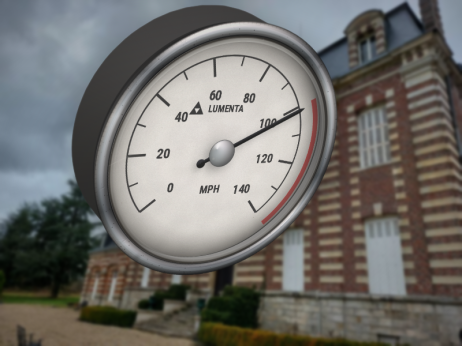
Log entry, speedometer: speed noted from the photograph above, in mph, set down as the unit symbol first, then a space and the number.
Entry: mph 100
